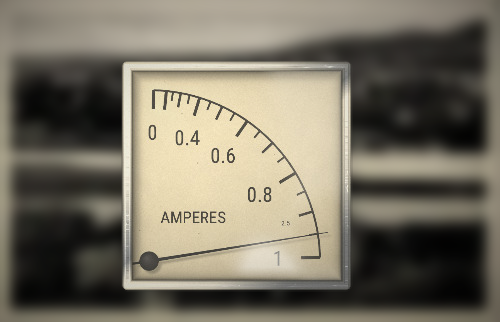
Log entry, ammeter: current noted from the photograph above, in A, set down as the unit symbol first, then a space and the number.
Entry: A 0.95
